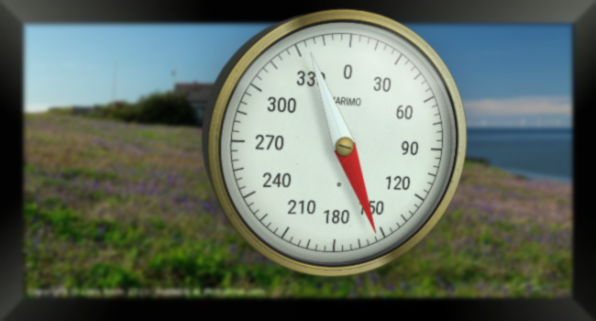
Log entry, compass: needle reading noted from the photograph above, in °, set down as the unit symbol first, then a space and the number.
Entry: ° 155
